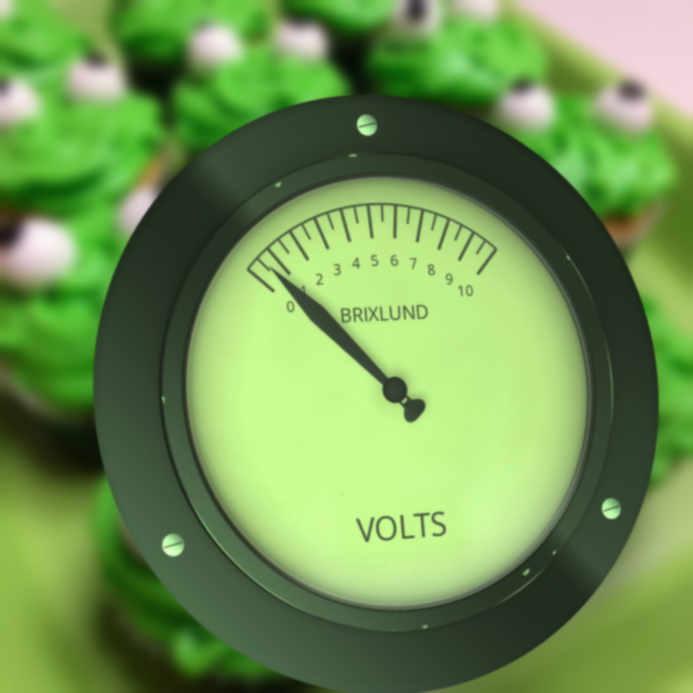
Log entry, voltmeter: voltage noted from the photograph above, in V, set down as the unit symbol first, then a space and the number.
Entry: V 0.5
